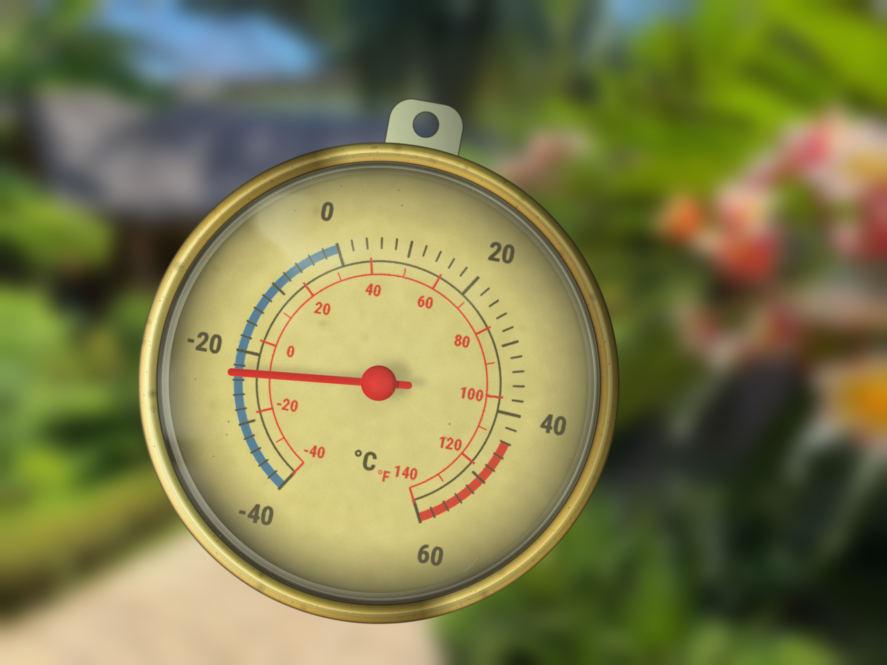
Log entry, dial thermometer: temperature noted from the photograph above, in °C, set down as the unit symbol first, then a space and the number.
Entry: °C -23
